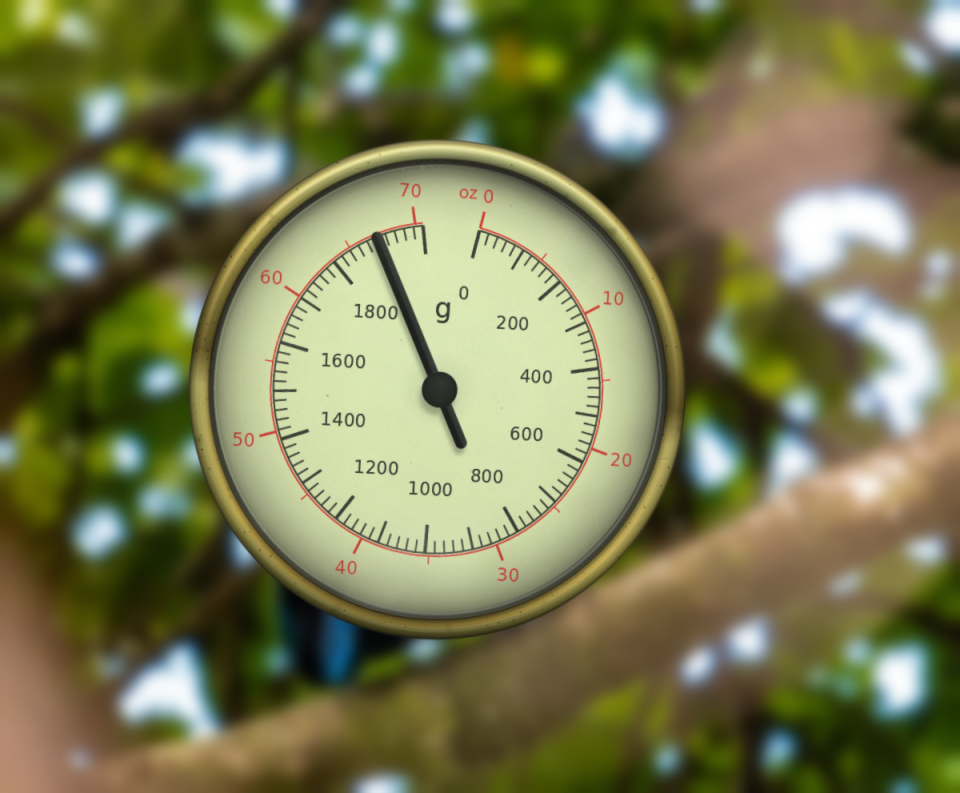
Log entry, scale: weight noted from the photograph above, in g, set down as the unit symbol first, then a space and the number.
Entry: g 1900
